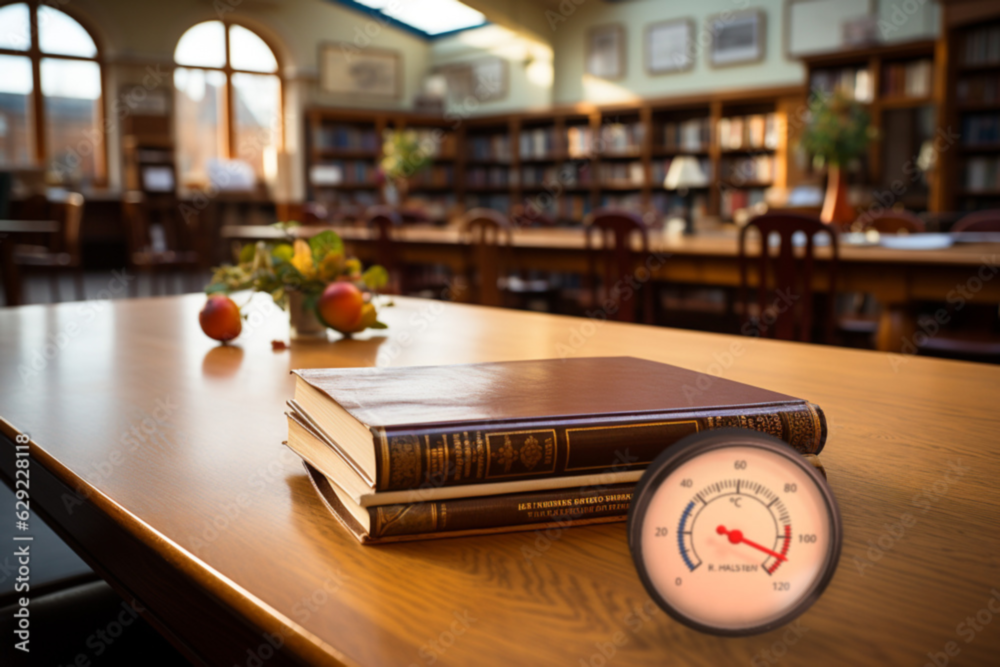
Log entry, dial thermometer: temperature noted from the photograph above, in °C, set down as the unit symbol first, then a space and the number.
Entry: °C 110
